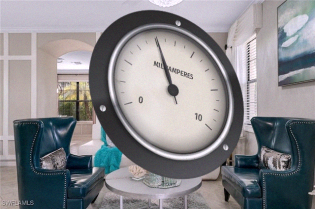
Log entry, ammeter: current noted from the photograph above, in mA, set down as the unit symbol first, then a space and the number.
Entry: mA 4
